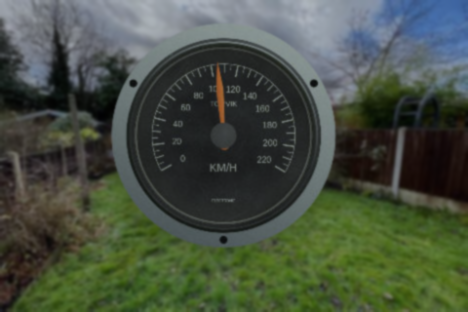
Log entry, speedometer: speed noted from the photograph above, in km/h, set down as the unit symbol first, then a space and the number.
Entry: km/h 105
